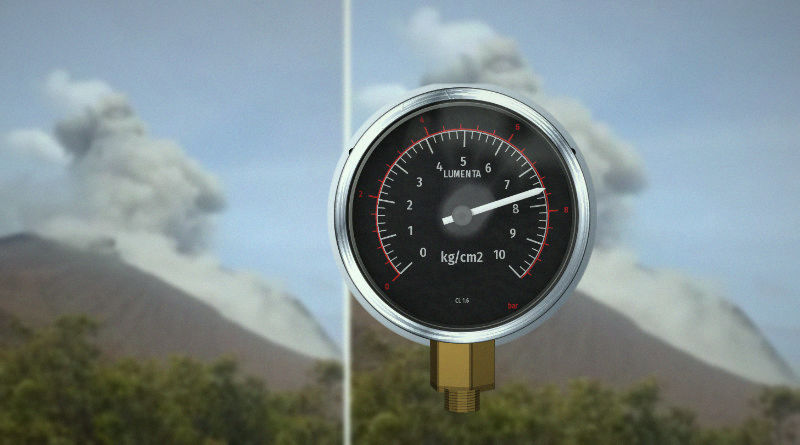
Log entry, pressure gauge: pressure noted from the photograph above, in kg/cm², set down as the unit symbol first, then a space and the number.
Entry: kg/cm² 7.6
